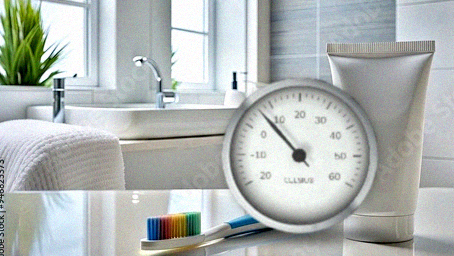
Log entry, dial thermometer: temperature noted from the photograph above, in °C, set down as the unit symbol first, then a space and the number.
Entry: °C 6
